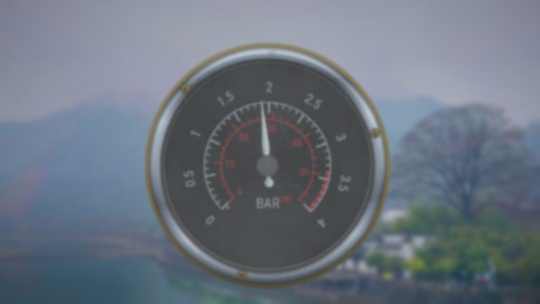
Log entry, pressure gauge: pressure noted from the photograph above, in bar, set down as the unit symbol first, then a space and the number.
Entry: bar 1.9
